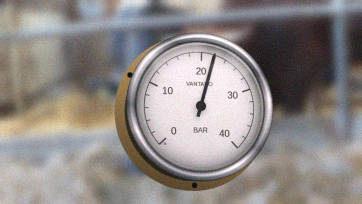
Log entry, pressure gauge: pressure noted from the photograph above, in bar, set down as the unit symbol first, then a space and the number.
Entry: bar 22
